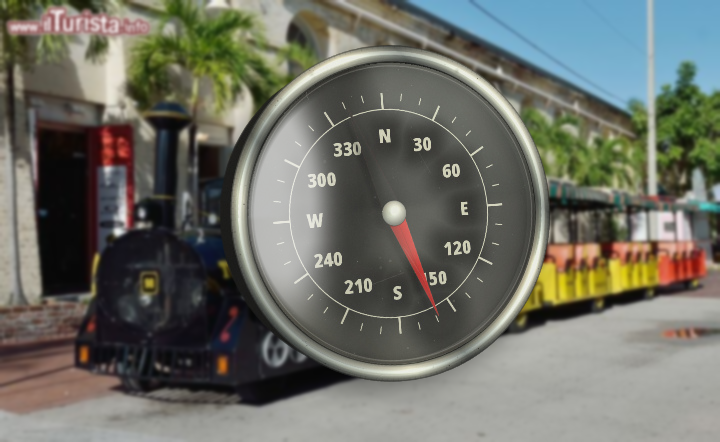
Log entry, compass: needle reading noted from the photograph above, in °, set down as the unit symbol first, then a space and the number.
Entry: ° 160
